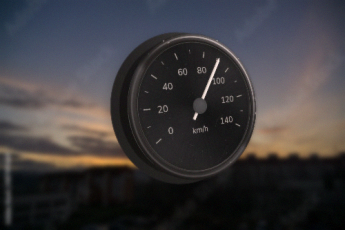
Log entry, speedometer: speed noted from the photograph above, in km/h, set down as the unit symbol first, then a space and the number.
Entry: km/h 90
